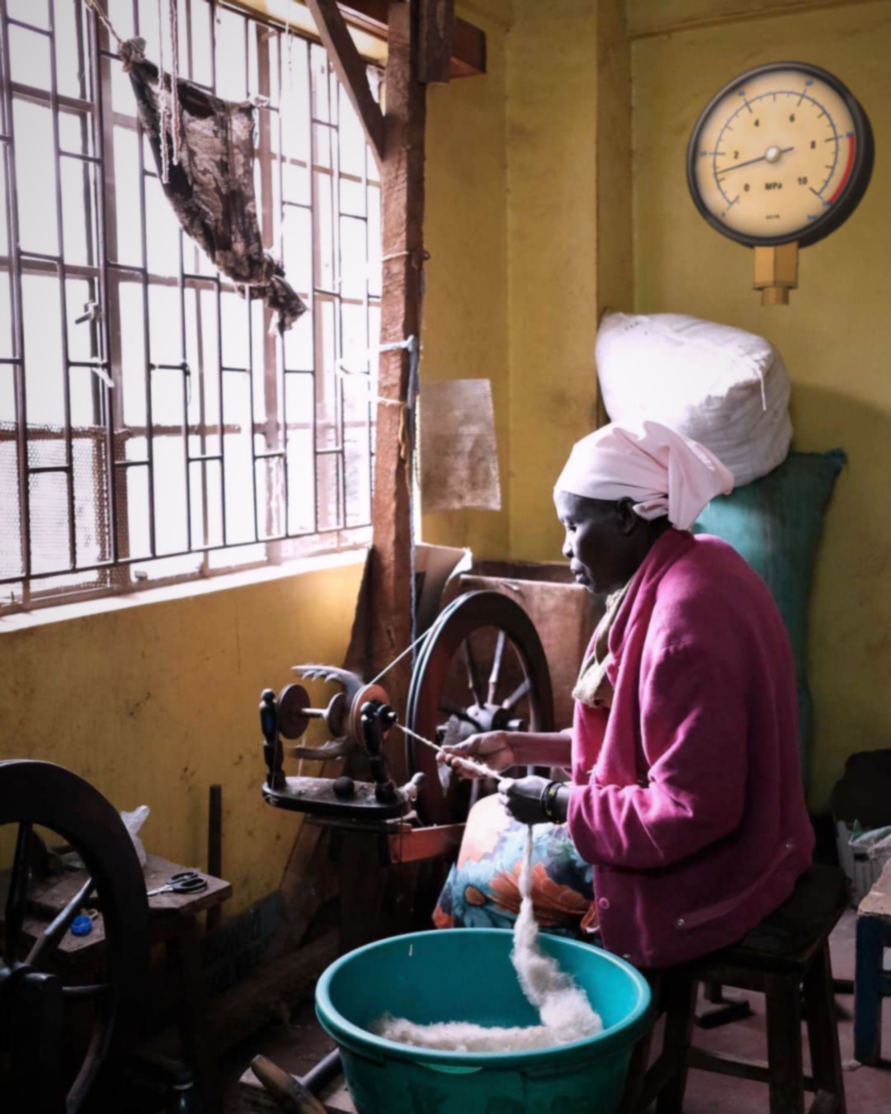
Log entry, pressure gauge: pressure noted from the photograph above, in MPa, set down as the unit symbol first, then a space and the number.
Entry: MPa 1.25
